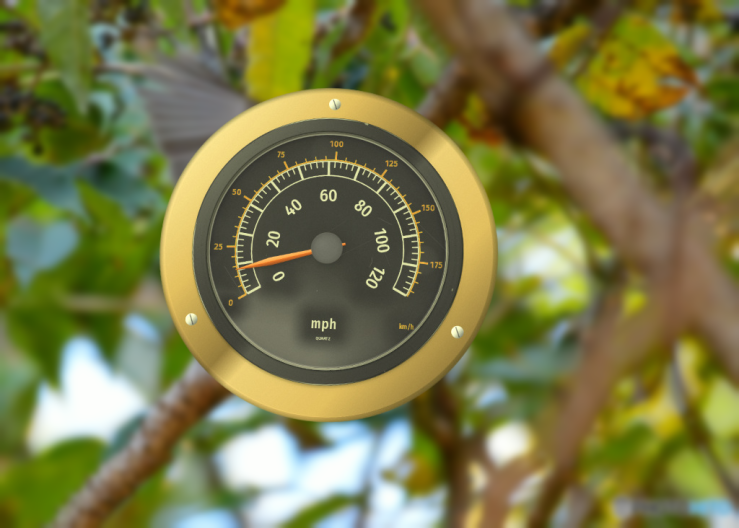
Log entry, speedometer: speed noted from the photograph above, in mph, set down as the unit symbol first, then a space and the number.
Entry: mph 8
